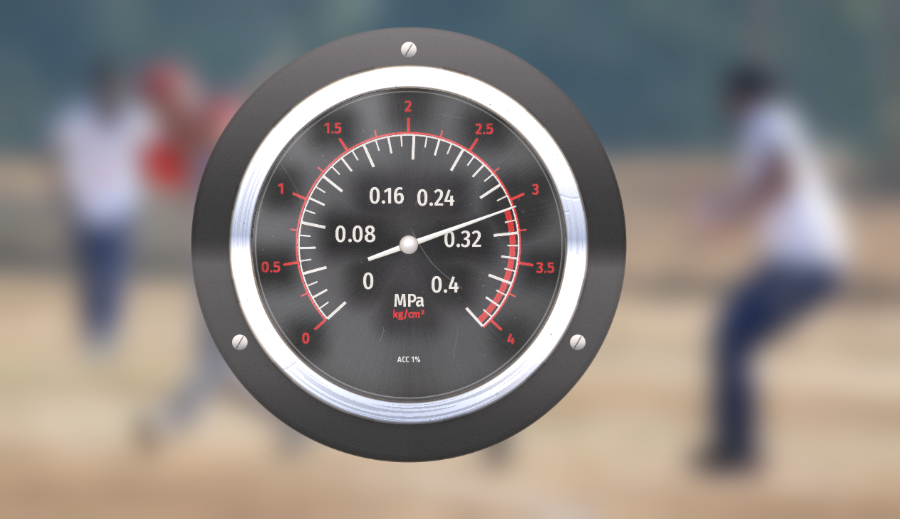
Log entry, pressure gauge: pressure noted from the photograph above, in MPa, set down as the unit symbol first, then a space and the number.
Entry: MPa 0.3
